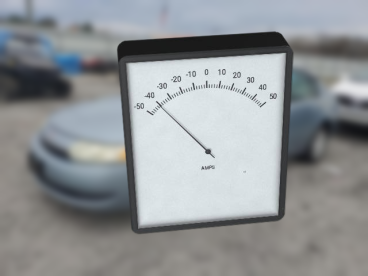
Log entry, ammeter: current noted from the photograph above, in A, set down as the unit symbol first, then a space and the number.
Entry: A -40
